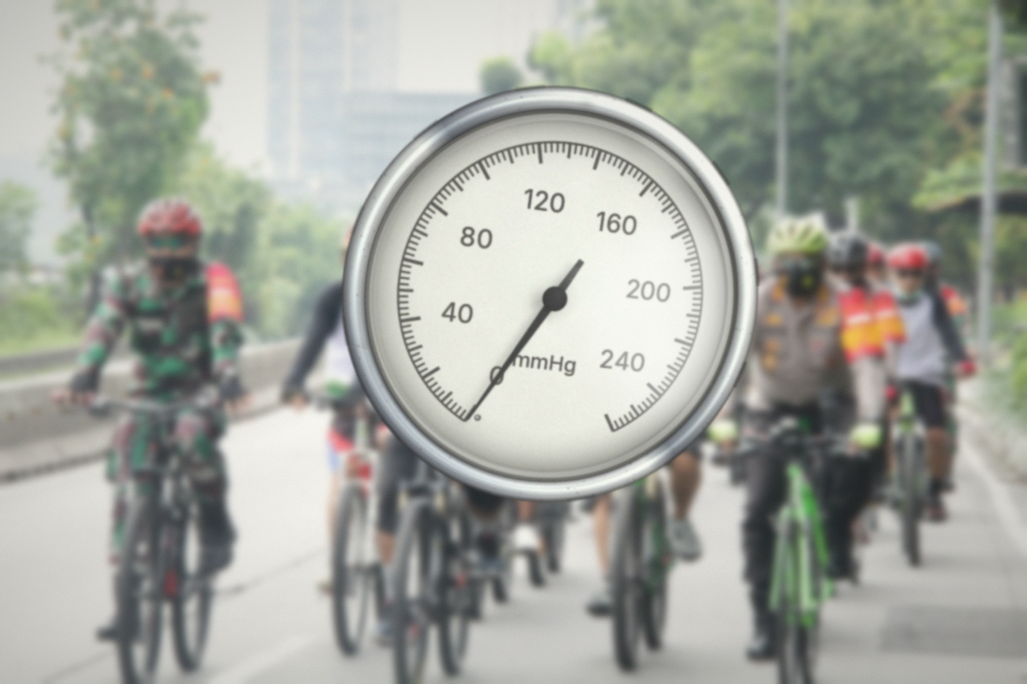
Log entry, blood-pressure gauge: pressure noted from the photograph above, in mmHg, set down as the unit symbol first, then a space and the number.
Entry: mmHg 0
